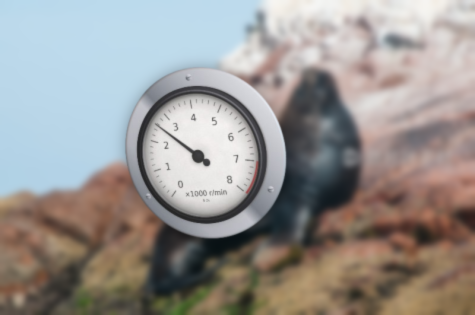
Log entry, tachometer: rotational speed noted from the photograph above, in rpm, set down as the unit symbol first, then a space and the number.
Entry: rpm 2600
